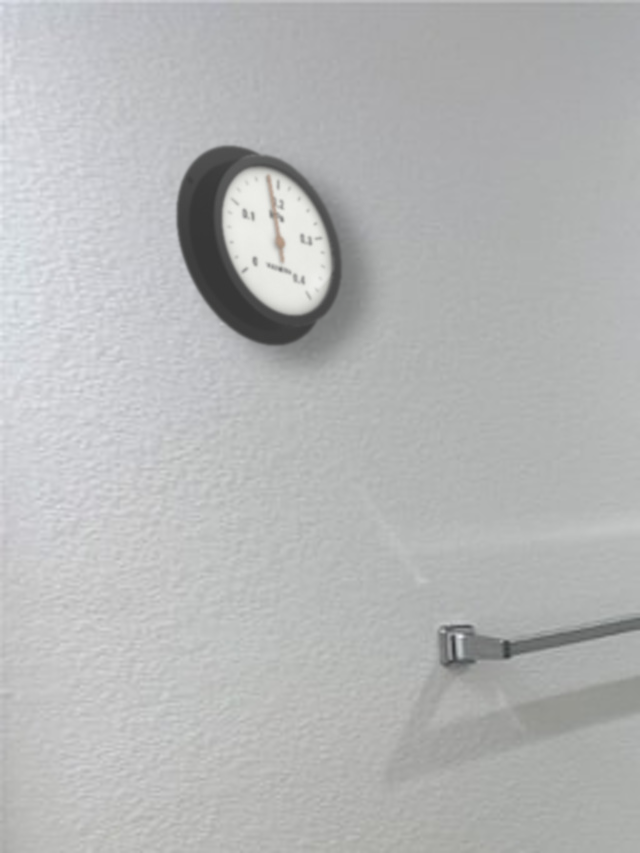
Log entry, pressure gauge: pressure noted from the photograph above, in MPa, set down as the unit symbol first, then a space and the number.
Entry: MPa 0.18
